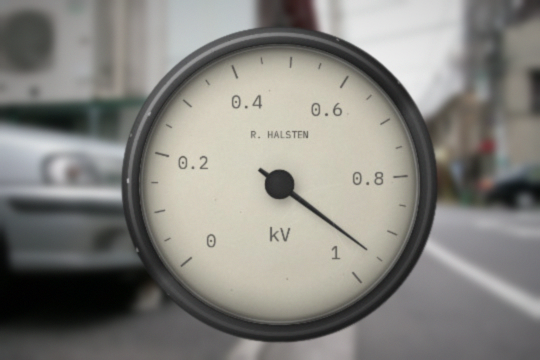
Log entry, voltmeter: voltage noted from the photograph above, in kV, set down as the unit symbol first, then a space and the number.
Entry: kV 0.95
